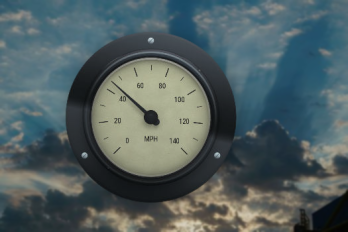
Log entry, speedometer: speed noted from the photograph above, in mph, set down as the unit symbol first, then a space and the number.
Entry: mph 45
